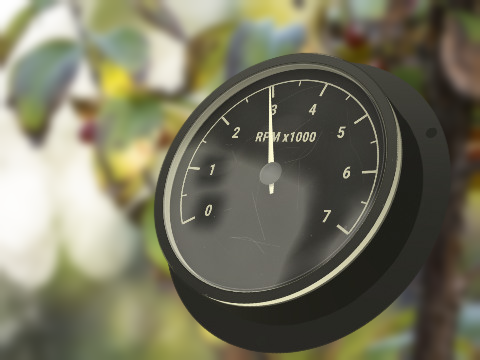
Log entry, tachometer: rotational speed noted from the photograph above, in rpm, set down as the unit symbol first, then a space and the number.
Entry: rpm 3000
